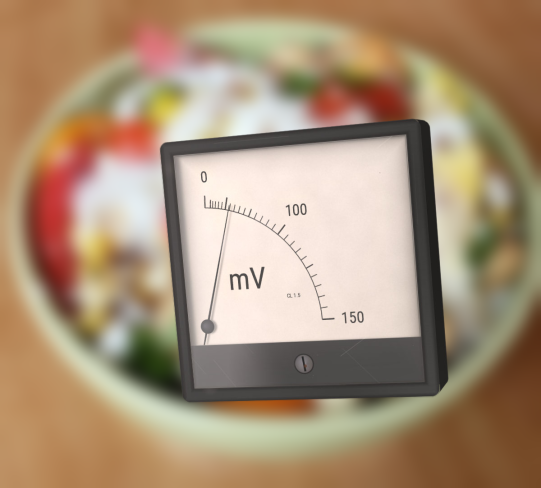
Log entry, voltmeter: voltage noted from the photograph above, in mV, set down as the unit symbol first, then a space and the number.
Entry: mV 55
